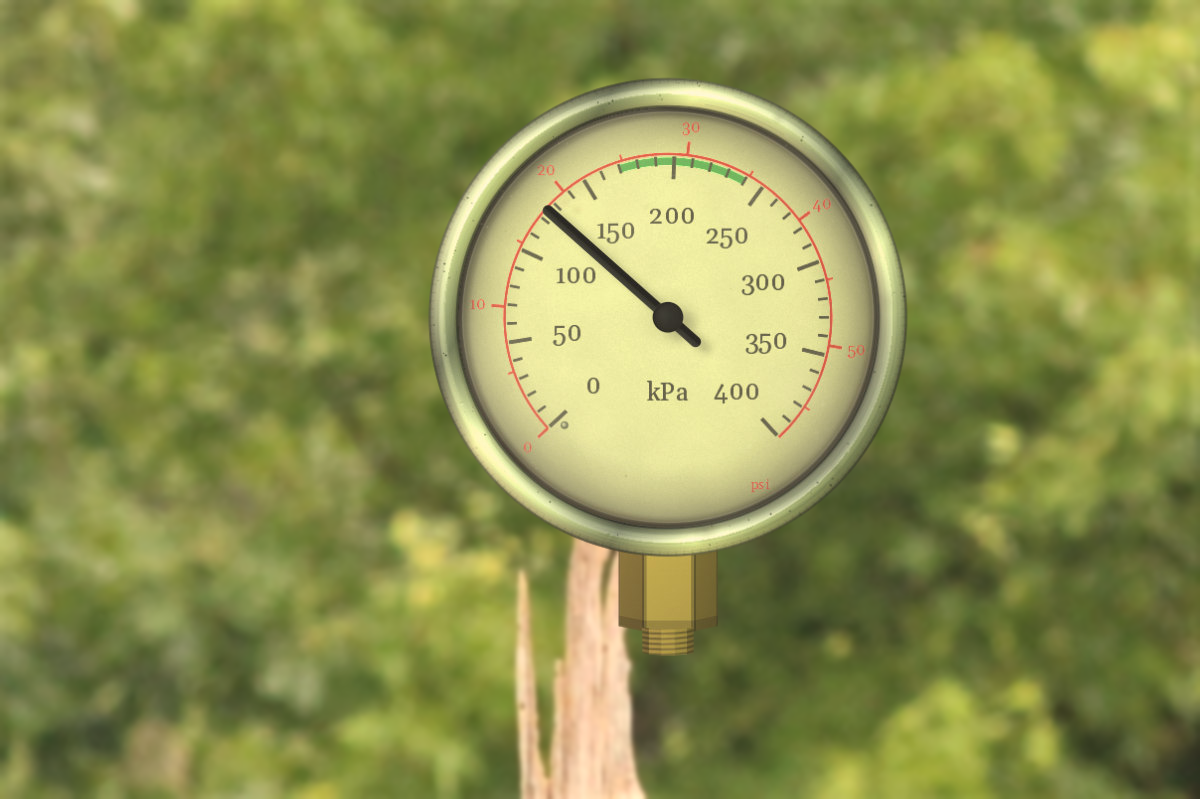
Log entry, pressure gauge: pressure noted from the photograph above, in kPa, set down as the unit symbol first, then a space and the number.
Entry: kPa 125
